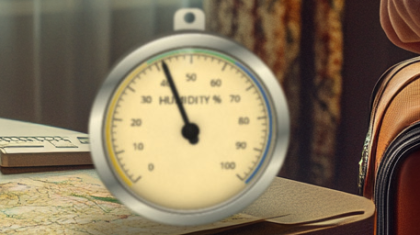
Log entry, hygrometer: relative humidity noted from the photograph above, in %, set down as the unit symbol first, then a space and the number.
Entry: % 42
